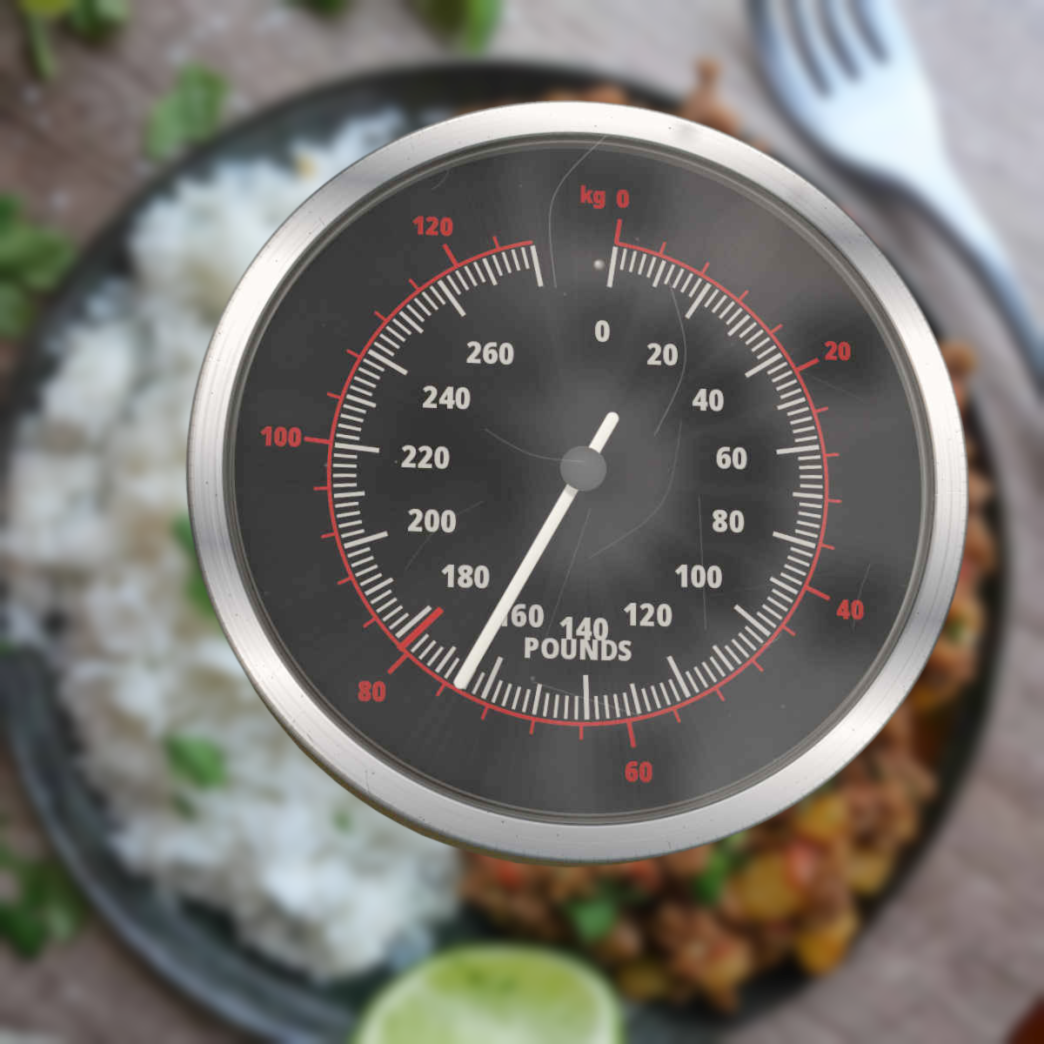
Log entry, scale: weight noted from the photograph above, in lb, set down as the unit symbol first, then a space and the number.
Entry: lb 165
